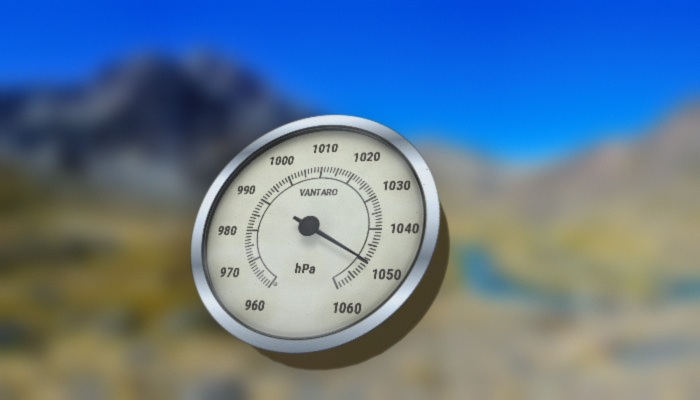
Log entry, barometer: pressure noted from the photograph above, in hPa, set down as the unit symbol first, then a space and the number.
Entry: hPa 1050
